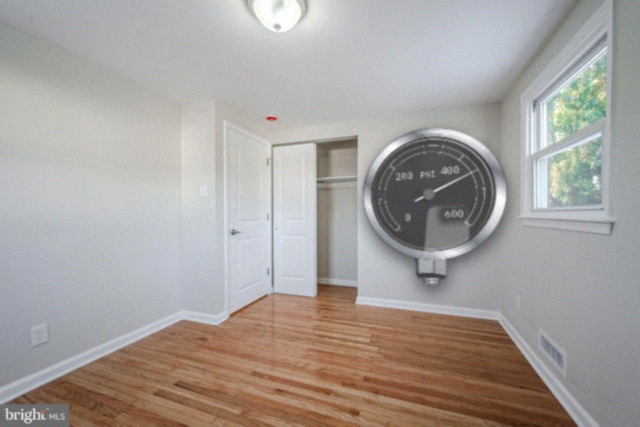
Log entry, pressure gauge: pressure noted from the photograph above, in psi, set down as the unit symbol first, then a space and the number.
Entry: psi 450
